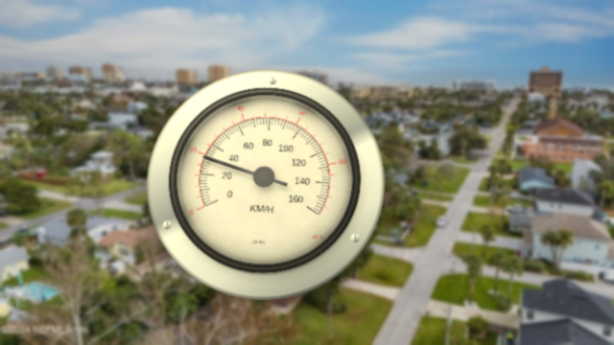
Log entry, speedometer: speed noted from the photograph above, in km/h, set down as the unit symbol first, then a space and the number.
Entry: km/h 30
